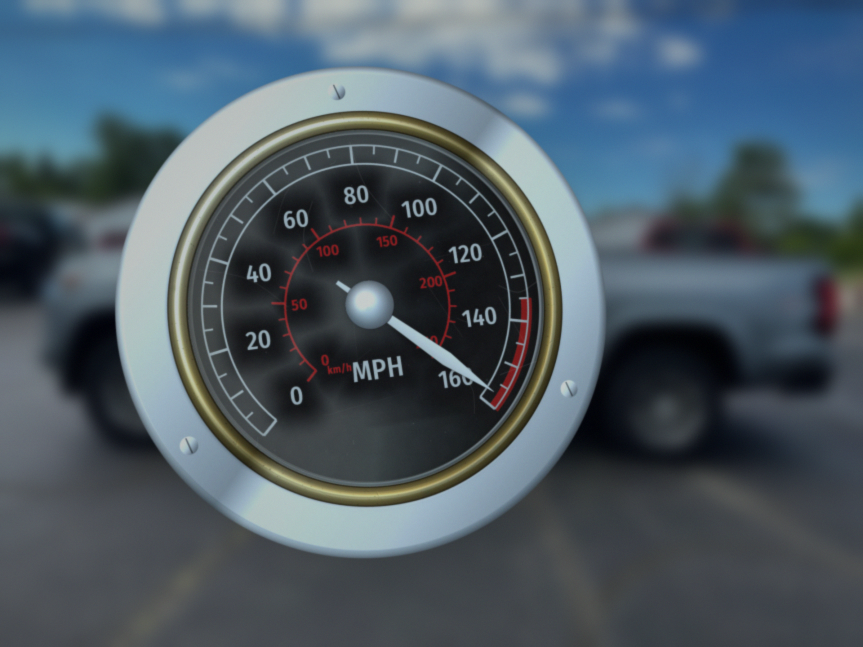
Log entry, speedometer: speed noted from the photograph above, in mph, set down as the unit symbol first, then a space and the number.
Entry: mph 157.5
